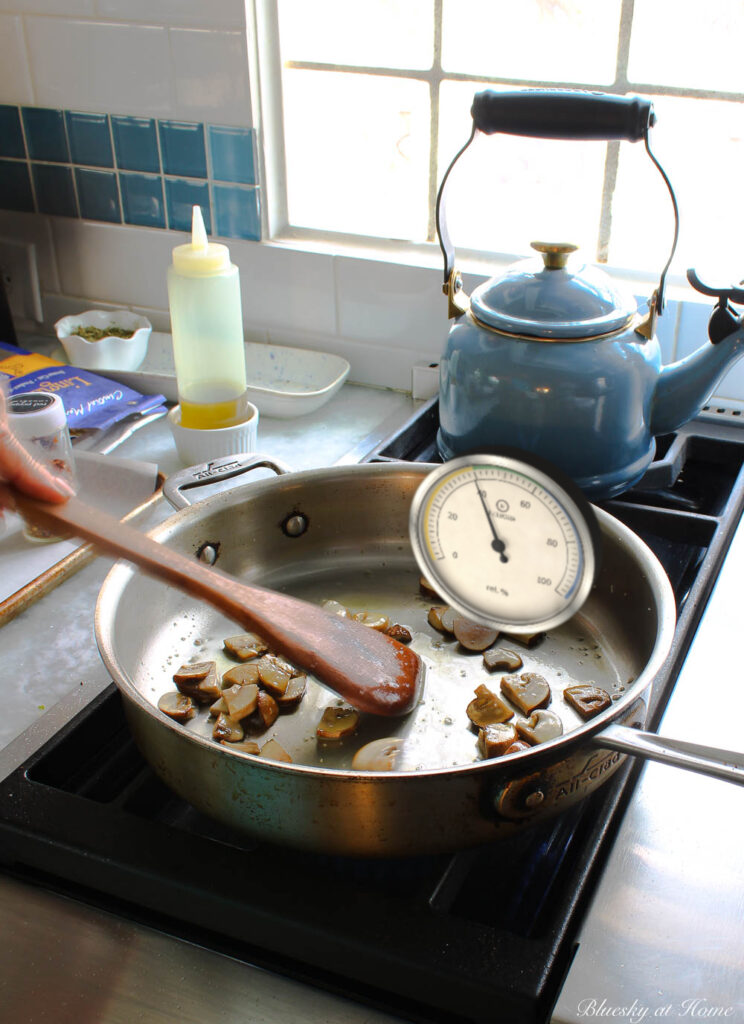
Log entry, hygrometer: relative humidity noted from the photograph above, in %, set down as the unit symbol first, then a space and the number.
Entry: % 40
